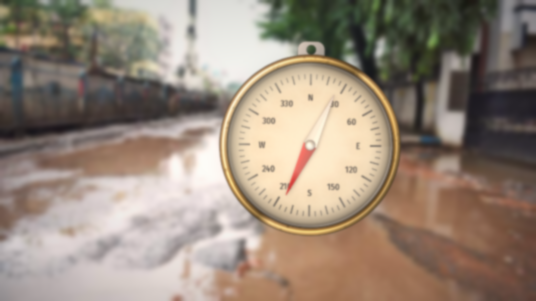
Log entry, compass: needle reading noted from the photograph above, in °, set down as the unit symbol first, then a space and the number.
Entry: ° 205
